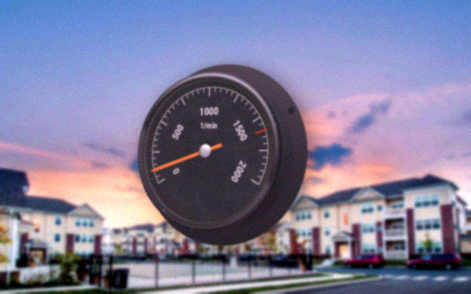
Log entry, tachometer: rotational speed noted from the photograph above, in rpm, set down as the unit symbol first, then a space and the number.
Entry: rpm 100
